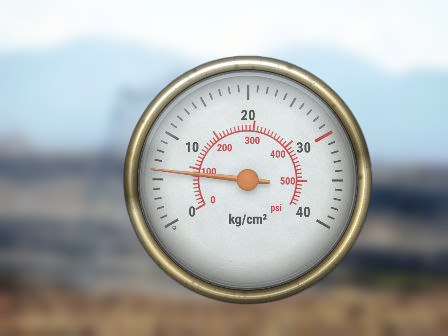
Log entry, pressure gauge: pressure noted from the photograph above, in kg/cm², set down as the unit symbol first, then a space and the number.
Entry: kg/cm² 6
